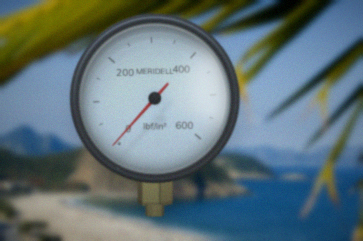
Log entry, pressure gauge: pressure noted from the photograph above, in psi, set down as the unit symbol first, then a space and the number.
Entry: psi 0
